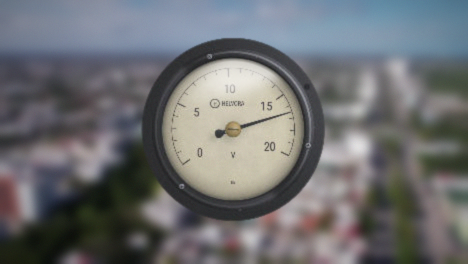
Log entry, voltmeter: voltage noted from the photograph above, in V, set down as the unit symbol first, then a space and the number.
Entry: V 16.5
